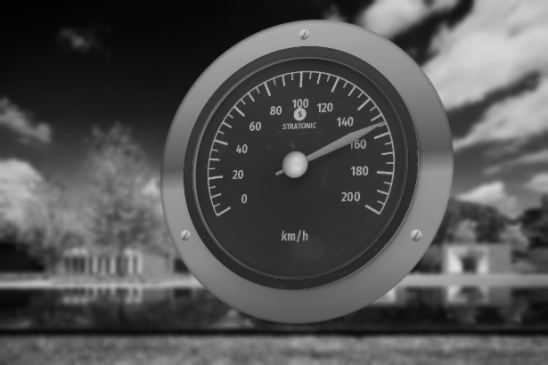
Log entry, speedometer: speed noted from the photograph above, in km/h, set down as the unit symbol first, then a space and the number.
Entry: km/h 155
